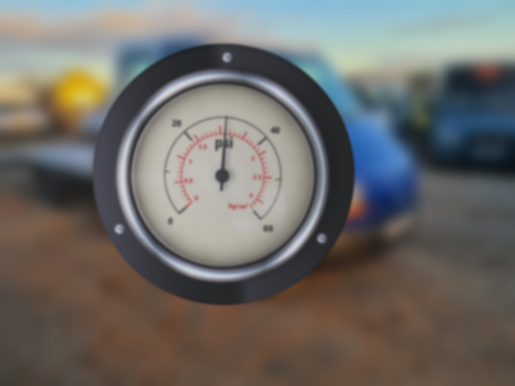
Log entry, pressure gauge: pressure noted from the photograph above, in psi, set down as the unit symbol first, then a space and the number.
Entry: psi 30
